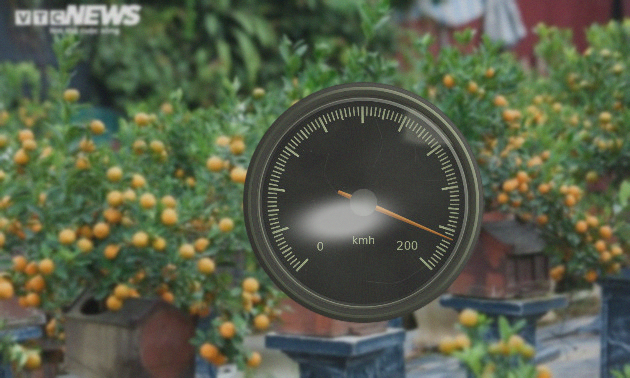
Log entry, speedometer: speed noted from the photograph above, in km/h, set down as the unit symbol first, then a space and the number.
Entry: km/h 184
